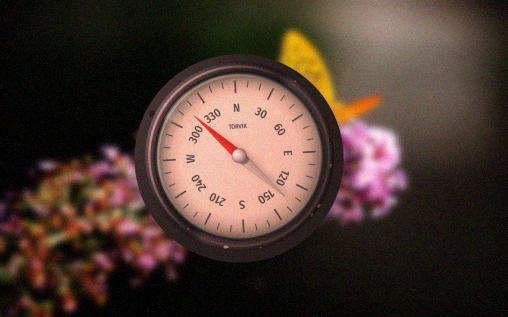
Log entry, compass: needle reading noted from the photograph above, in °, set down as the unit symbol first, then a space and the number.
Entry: ° 315
